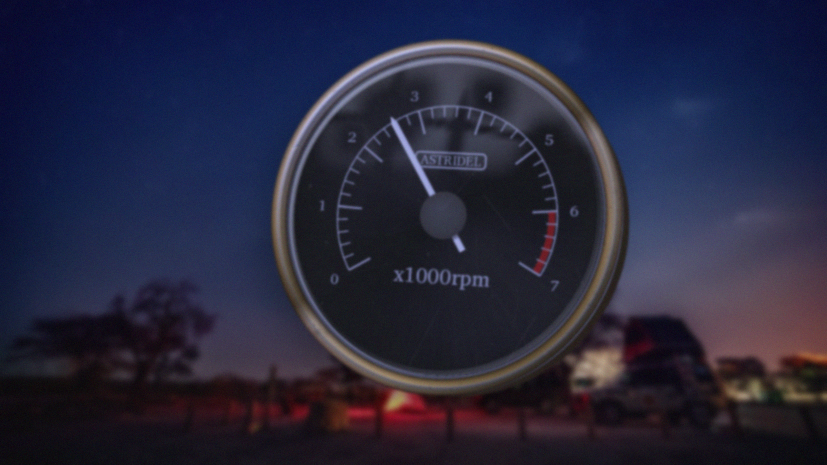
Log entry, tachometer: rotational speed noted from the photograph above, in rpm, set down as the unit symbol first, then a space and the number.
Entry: rpm 2600
